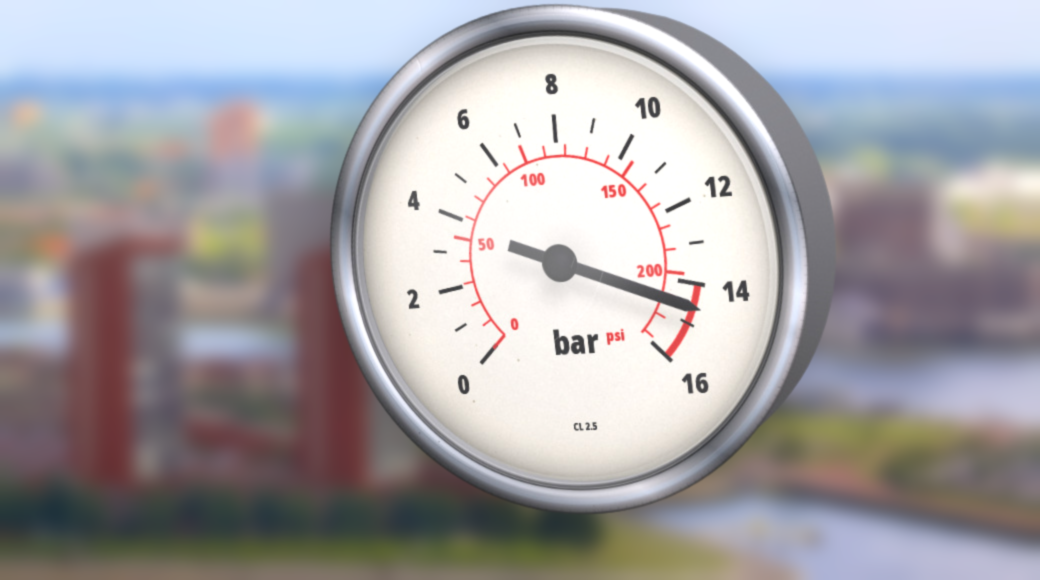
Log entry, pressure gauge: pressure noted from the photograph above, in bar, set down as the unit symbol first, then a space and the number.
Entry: bar 14.5
